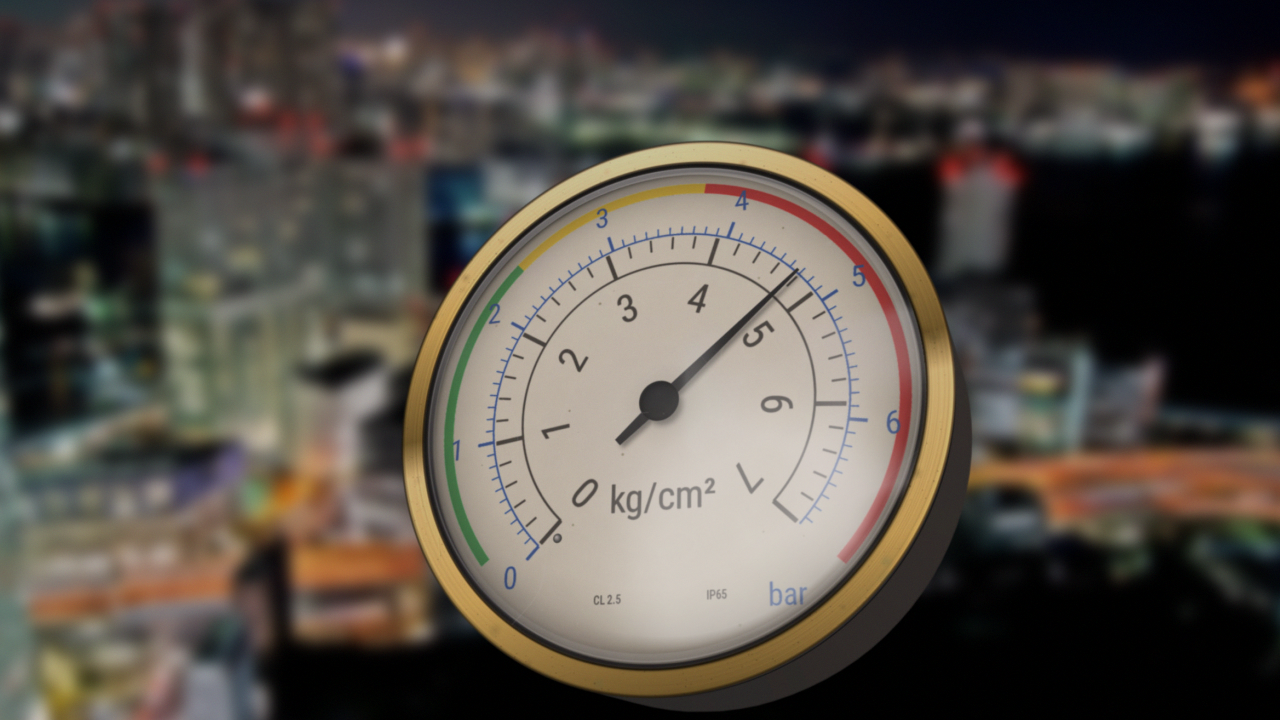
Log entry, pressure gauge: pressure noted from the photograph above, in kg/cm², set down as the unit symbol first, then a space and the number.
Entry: kg/cm² 4.8
